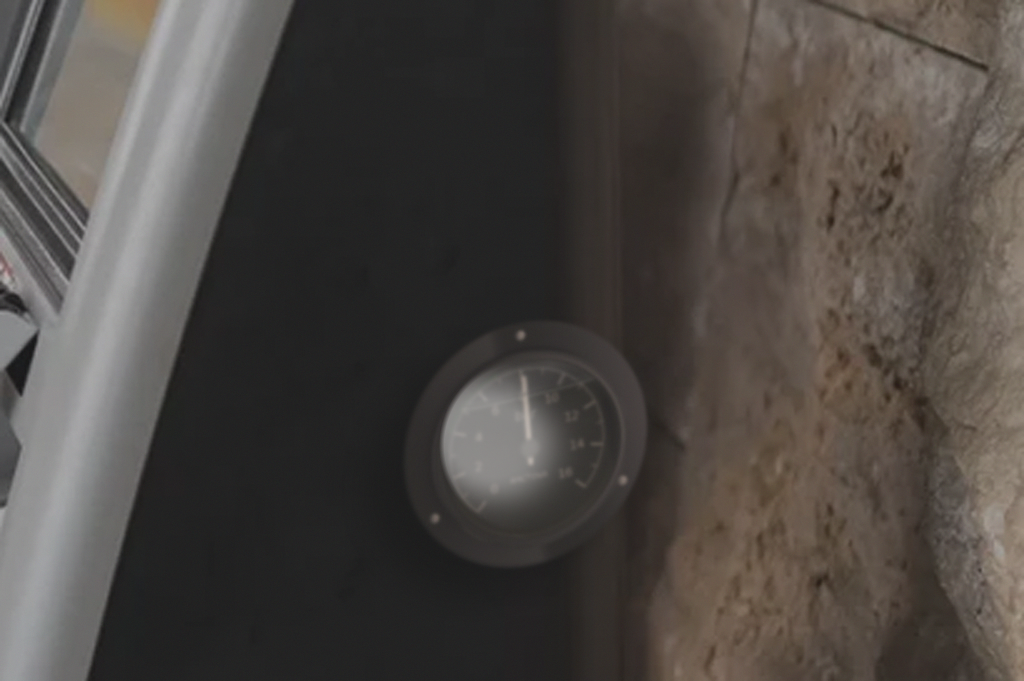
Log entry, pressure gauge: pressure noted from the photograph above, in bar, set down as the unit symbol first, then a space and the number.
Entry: bar 8
